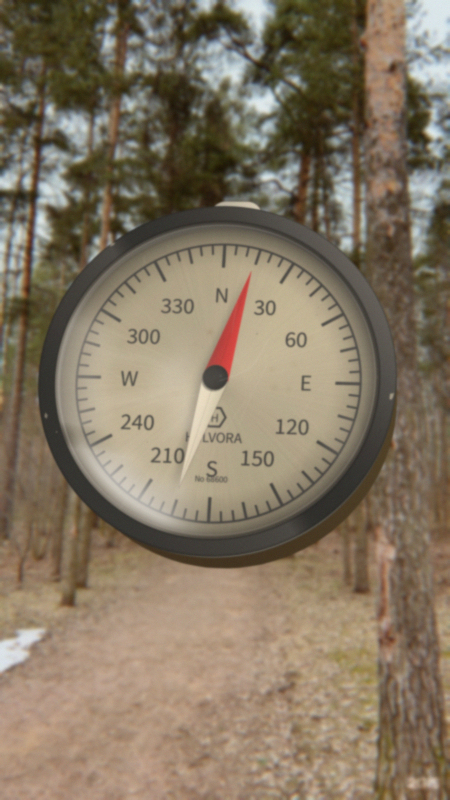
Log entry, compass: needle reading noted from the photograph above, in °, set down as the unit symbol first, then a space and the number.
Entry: ° 15
